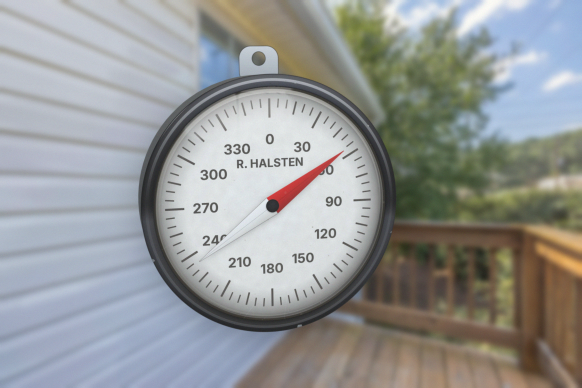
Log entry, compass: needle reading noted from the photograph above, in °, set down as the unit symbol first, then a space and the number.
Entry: ° 55
